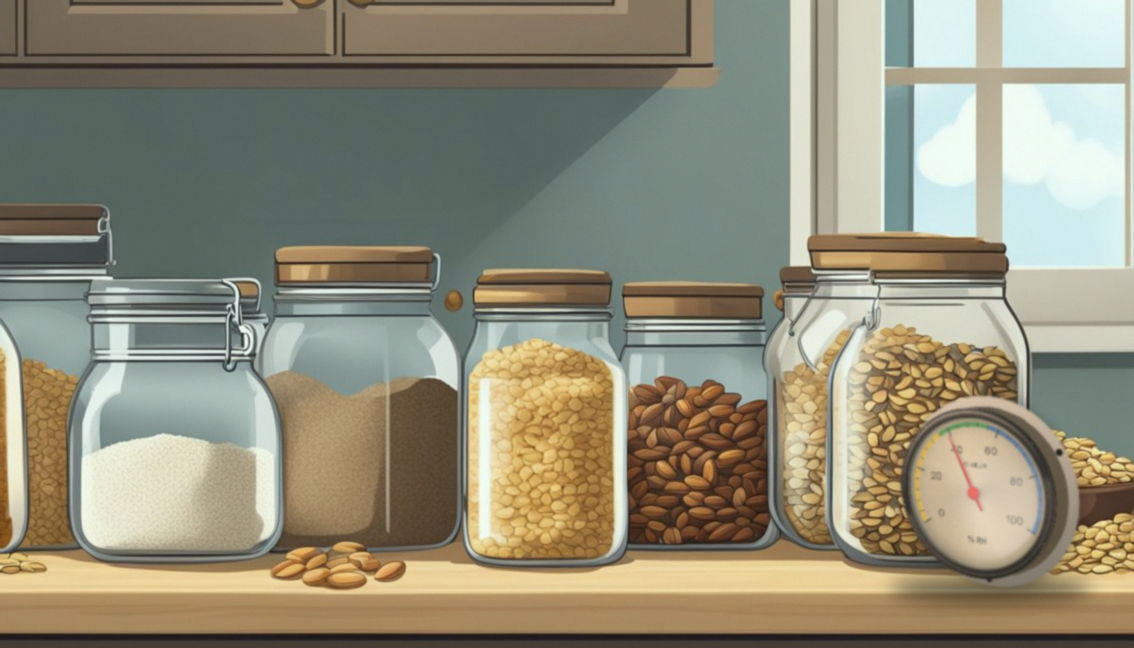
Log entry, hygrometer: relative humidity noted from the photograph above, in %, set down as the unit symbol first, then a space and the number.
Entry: % 40
